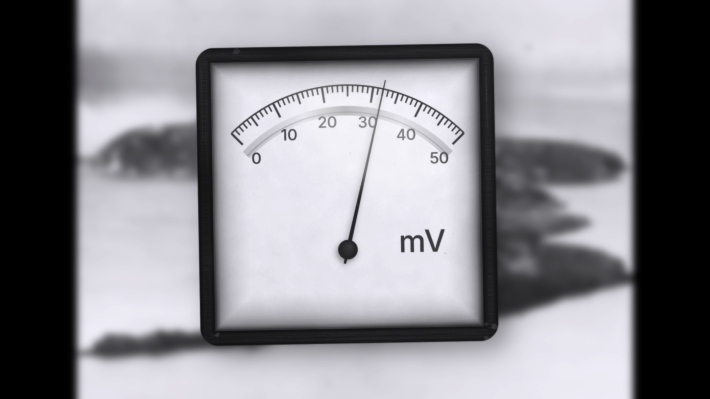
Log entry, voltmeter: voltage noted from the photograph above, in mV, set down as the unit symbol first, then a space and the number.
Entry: mV 32
